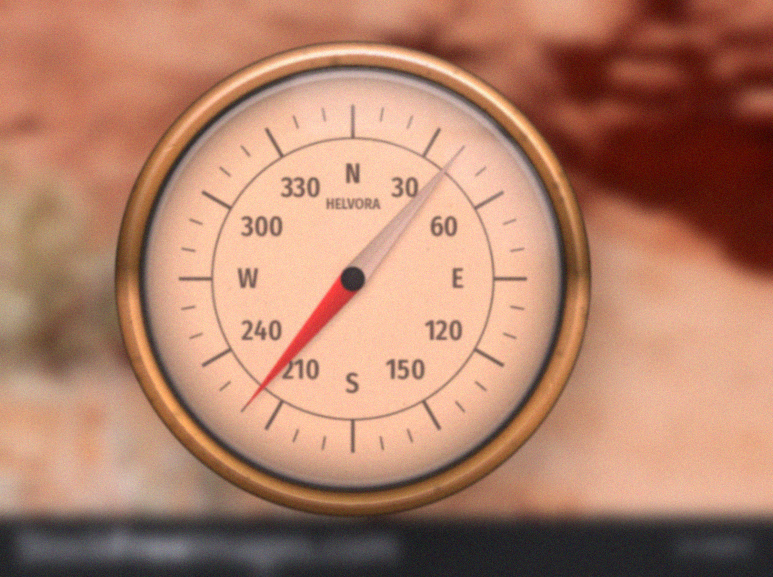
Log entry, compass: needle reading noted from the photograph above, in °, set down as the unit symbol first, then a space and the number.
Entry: ° 220
